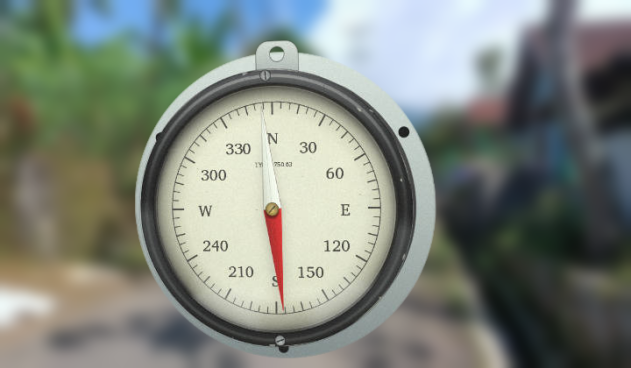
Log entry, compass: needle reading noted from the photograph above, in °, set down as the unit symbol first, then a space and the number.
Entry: ° 175
